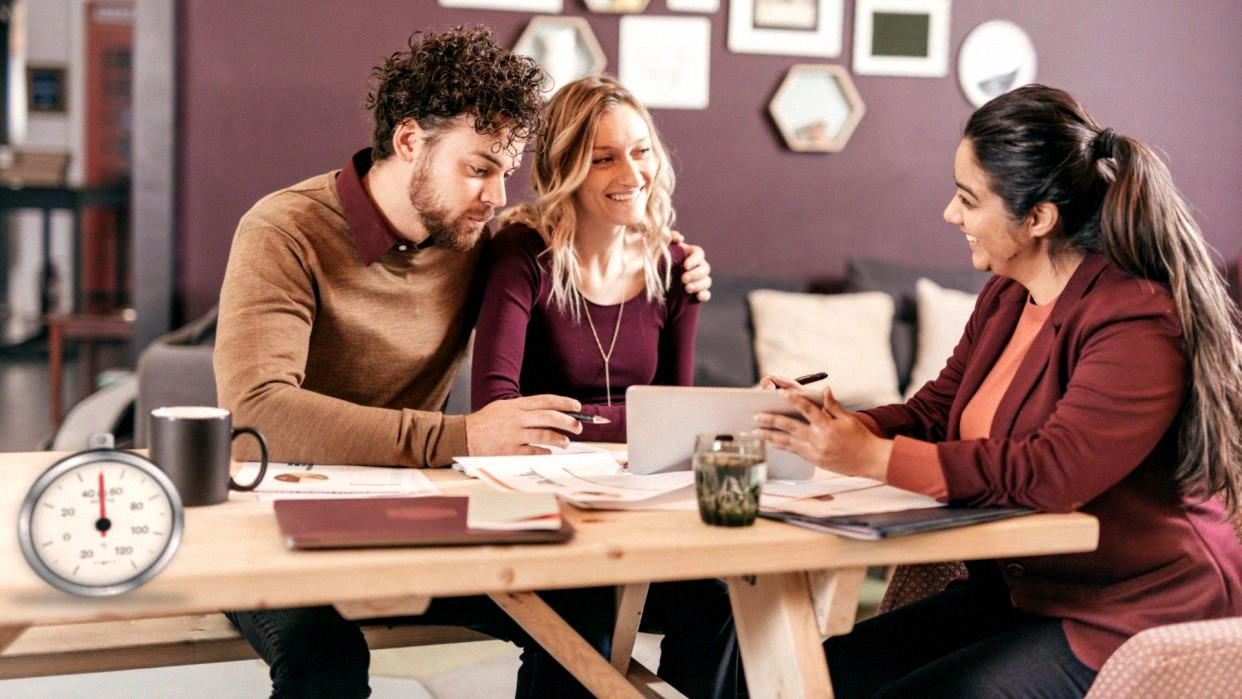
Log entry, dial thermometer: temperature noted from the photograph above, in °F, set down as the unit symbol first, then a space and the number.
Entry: °F 50
